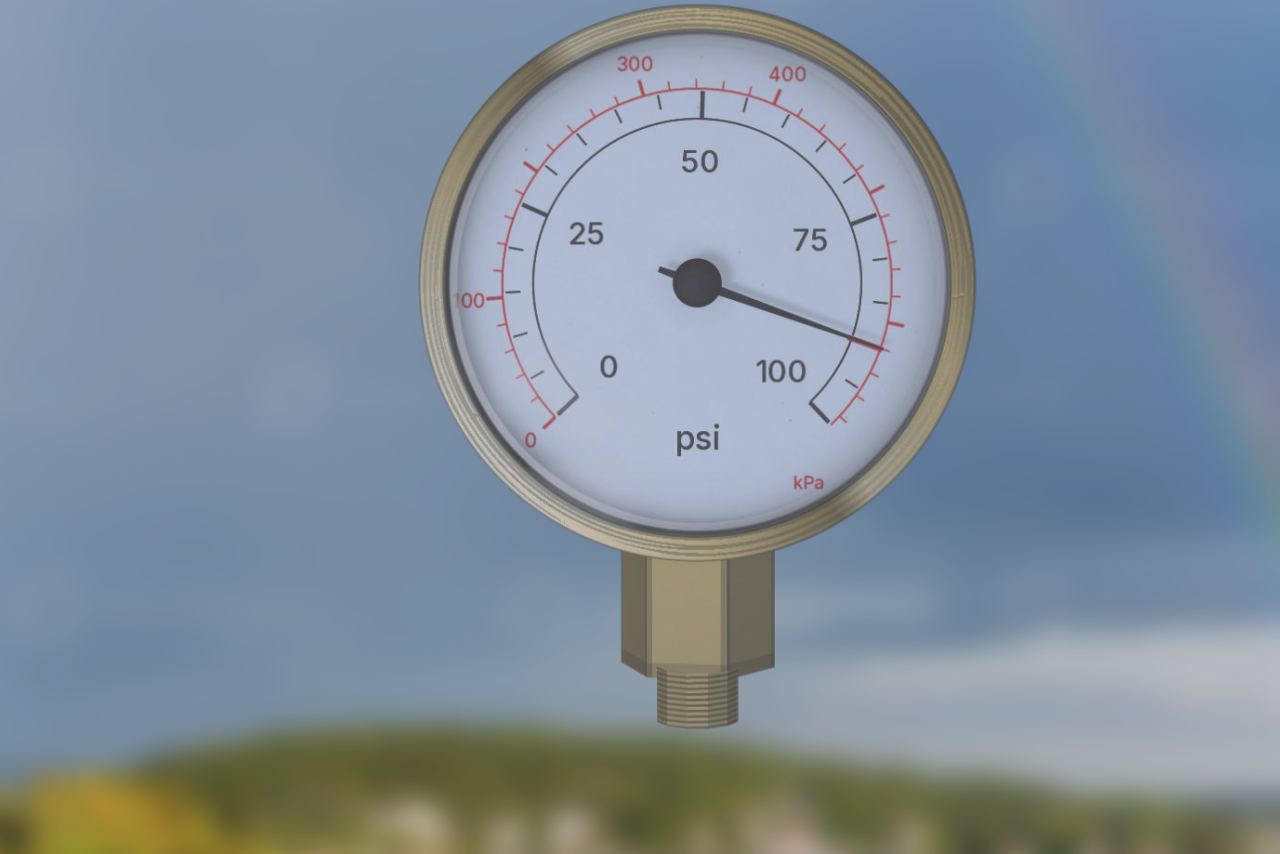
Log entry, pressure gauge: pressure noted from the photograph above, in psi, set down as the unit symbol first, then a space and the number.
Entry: psi 90
